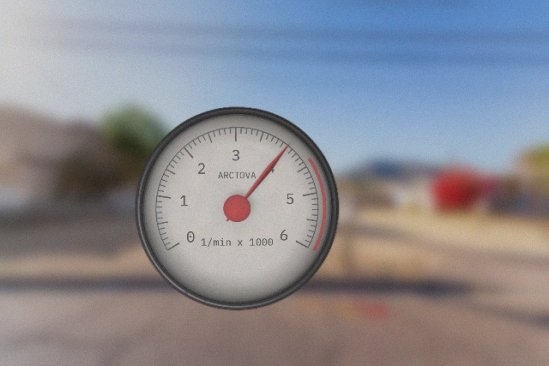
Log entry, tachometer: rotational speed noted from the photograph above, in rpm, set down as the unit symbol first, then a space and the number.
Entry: rpm 4000
